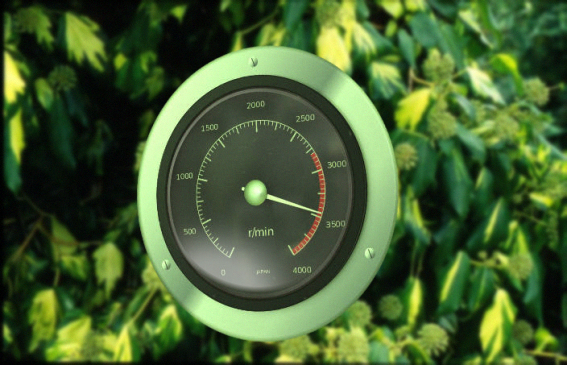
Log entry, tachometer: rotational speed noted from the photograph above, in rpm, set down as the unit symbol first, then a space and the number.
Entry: rpm 3450
